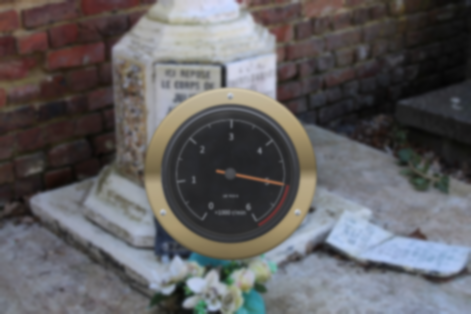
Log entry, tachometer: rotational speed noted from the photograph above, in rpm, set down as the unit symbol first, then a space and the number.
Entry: rpm 5000
